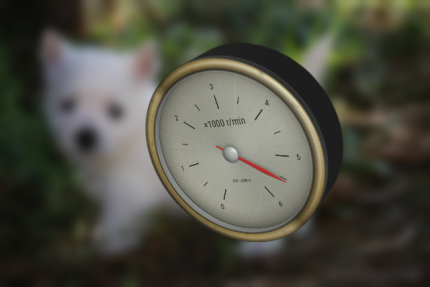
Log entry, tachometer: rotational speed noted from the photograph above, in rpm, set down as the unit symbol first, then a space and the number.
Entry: rpm 5500
